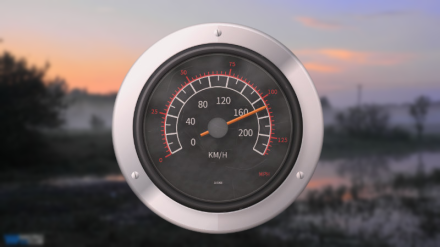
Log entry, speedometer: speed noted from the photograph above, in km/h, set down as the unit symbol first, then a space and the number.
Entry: km/h 170
